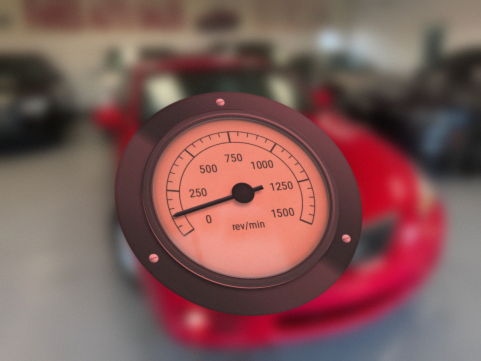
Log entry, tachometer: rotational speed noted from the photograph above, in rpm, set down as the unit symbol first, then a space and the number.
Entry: rpm 100
